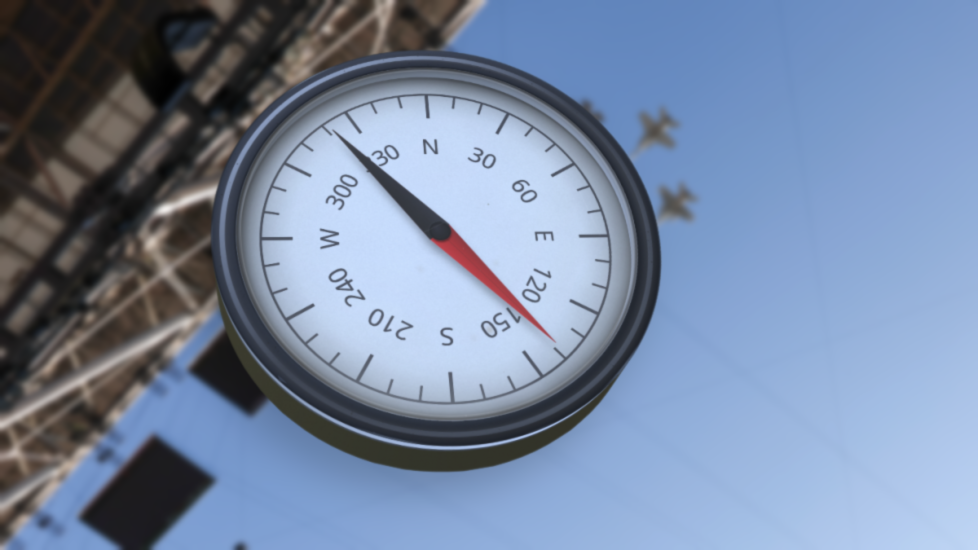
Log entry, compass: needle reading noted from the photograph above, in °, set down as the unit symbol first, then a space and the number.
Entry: ° 140
